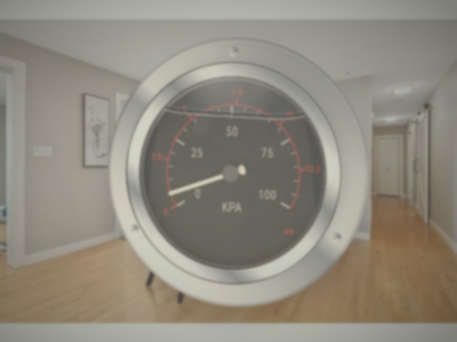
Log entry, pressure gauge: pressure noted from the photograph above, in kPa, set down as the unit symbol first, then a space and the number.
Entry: kPa 5
